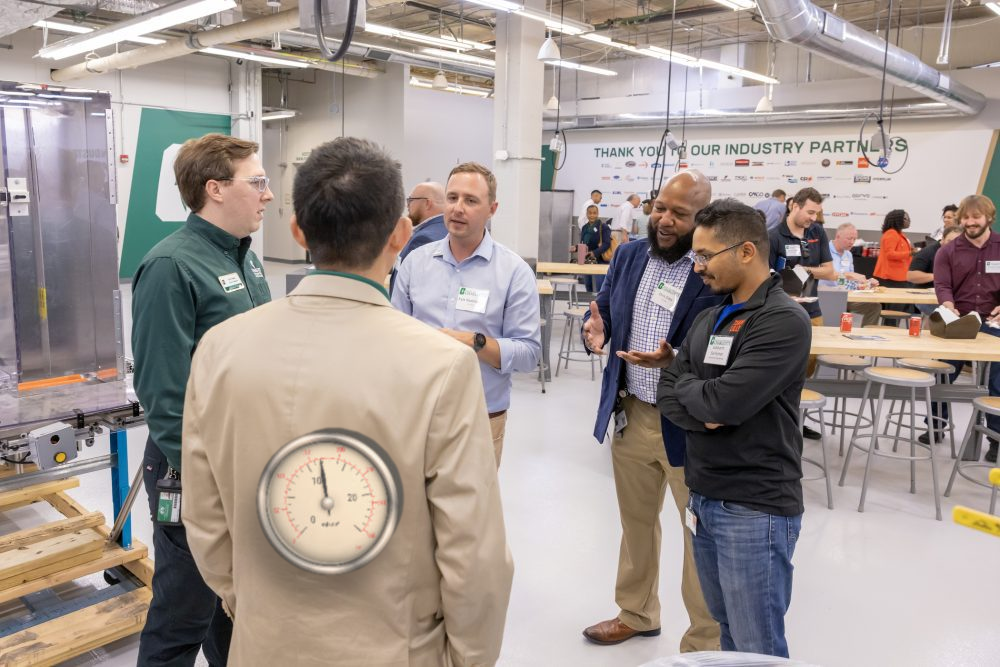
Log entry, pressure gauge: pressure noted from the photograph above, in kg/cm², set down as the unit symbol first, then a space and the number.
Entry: kg/cm² 12
